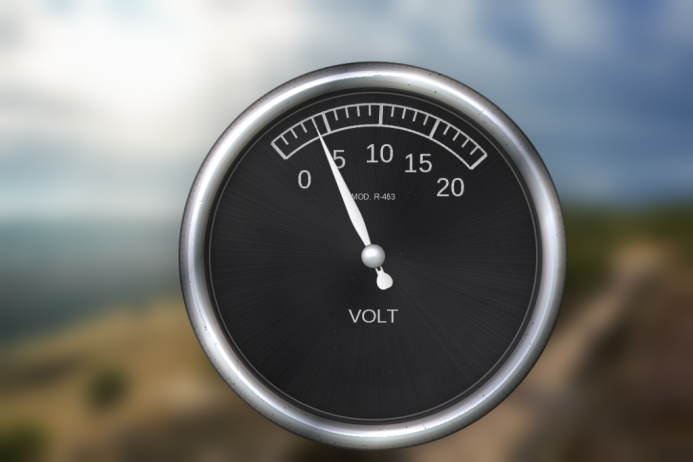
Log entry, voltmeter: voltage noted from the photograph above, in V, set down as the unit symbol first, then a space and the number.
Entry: V 4
